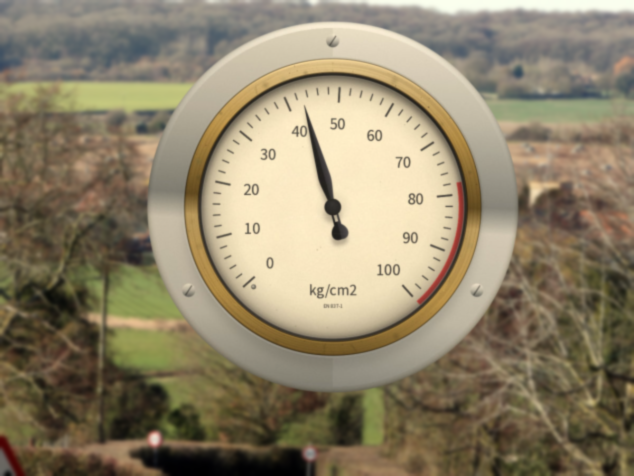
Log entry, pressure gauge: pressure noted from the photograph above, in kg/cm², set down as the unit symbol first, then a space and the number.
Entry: kg/cm² 43
